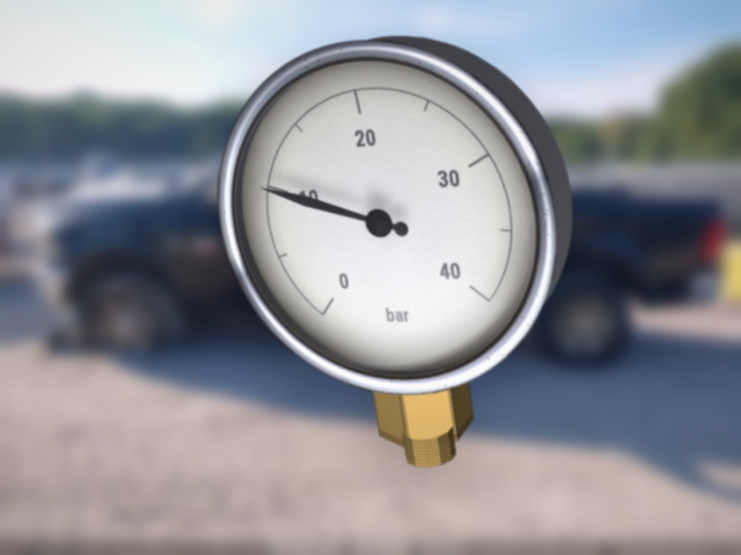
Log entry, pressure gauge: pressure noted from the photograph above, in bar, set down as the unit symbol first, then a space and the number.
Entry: bar 10
